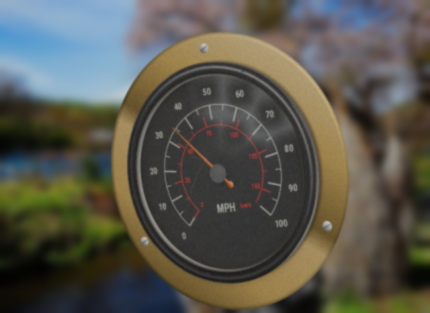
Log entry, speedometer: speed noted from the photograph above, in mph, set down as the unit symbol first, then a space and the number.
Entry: mph 35
